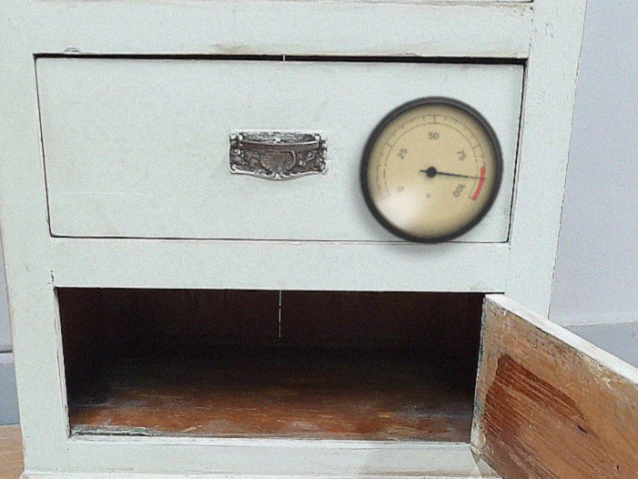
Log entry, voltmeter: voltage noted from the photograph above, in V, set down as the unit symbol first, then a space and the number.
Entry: V 90
